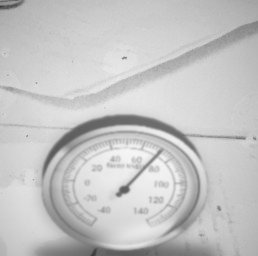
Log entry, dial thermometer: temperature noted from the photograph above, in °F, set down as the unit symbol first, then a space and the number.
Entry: °F 70
